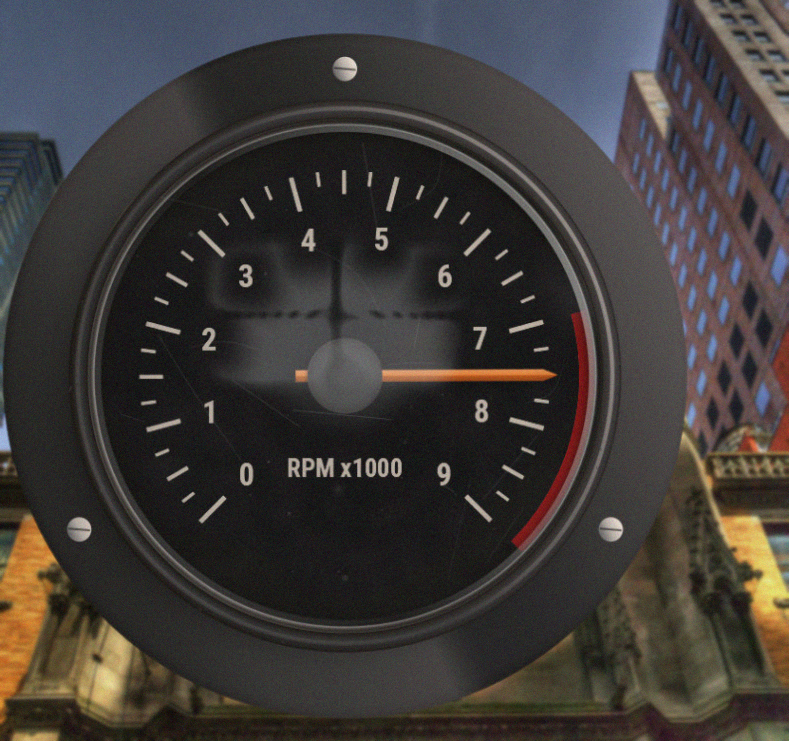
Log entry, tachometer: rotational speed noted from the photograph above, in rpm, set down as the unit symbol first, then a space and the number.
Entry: rpm 7500
